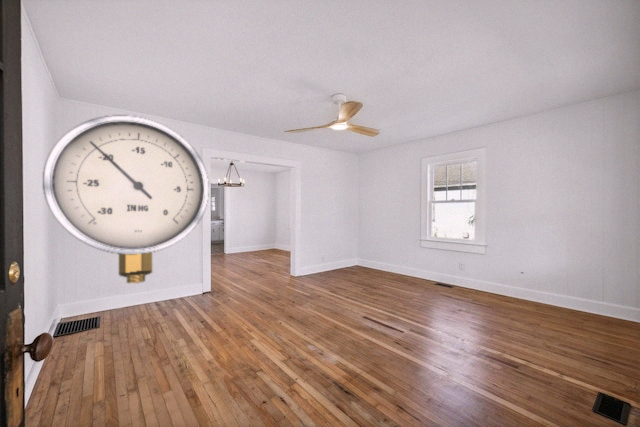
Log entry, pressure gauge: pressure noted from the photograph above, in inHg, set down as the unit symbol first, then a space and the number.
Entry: inHg -20
